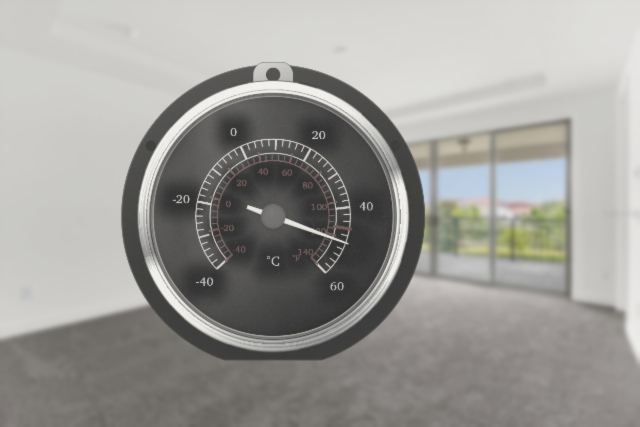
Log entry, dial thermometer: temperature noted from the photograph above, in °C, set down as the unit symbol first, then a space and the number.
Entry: °C 50
